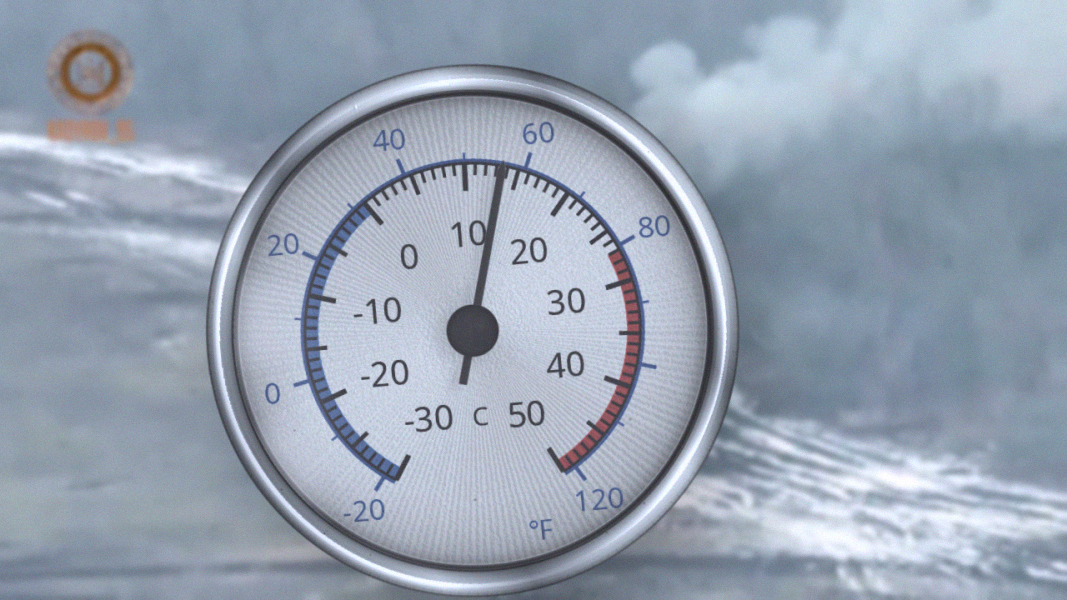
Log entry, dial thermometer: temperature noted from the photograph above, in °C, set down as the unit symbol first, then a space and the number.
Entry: °C 13.5
